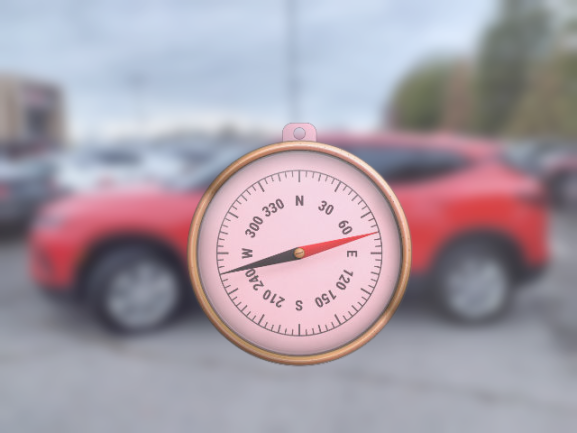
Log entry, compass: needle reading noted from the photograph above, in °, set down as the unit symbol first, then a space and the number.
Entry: ° 75
